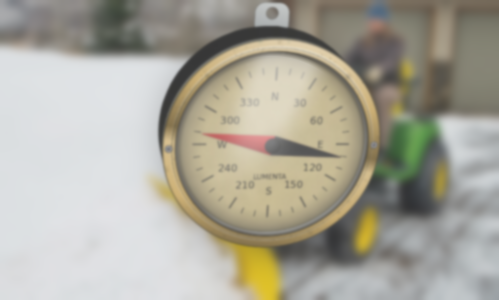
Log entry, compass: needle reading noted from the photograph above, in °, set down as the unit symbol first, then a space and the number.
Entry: ° 280
